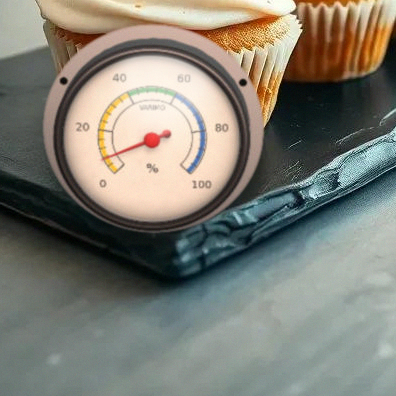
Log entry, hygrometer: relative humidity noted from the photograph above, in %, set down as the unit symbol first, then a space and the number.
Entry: % 8
